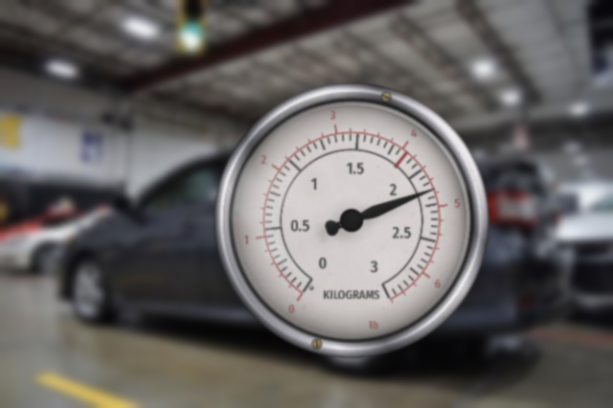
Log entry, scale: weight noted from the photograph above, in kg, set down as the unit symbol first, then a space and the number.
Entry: kg 2.15
